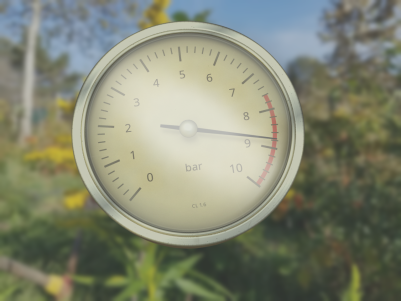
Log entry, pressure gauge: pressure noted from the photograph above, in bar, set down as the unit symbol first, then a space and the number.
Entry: bar 8.8
